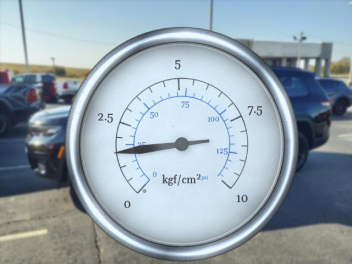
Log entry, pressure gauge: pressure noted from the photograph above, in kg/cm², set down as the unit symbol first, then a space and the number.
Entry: kg/cm² 1.5
